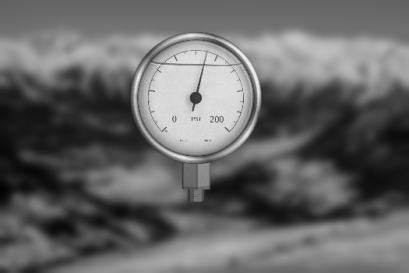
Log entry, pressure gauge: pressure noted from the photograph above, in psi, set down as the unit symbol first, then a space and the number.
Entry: psi 110
